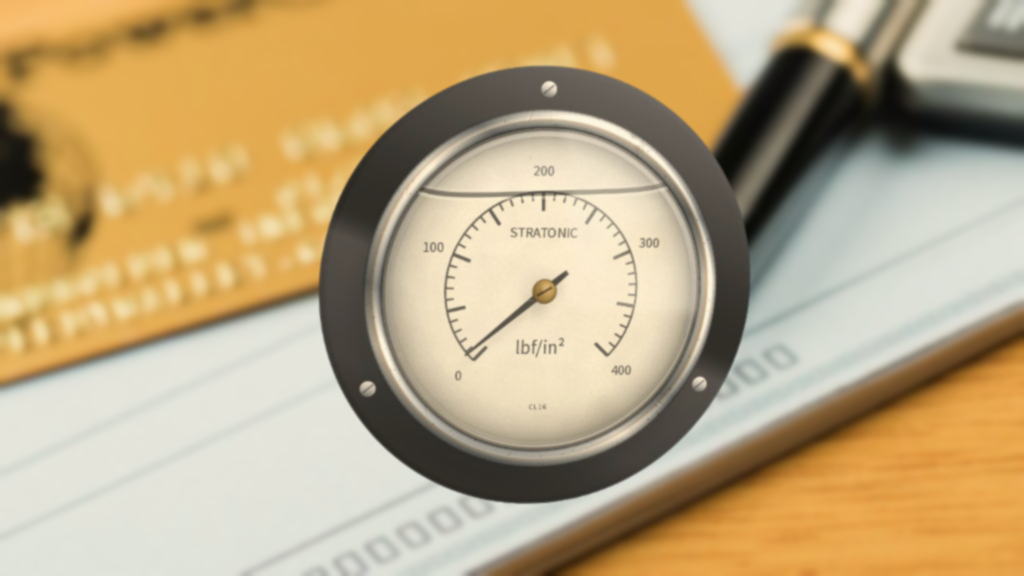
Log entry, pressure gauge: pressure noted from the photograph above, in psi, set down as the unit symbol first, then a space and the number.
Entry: psi 10
